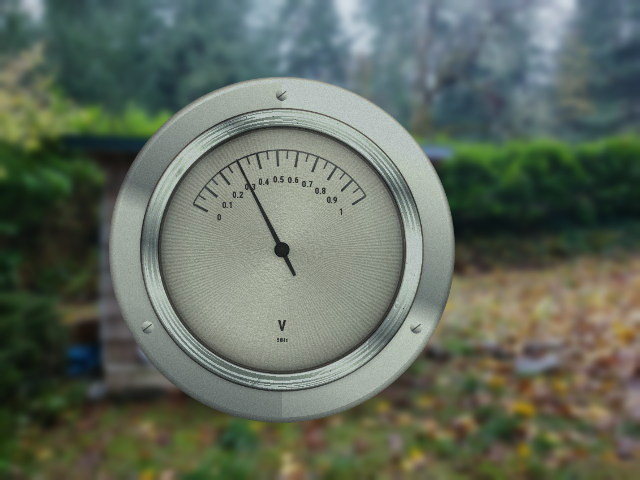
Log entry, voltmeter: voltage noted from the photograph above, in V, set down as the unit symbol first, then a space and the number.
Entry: V 0.3
